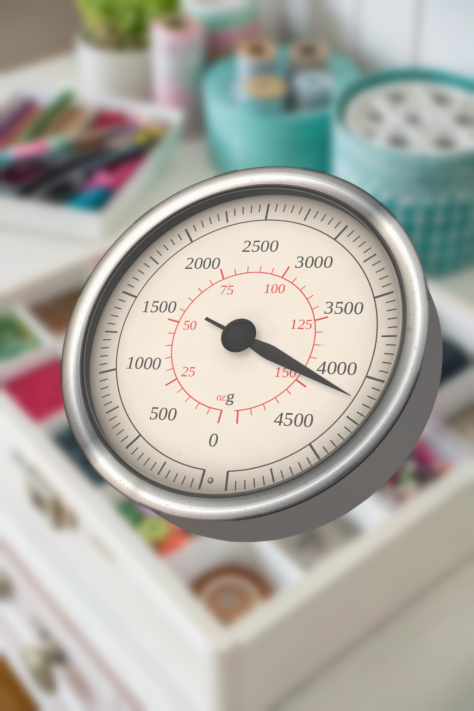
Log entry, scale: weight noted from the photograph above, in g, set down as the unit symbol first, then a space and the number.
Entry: g 4150
